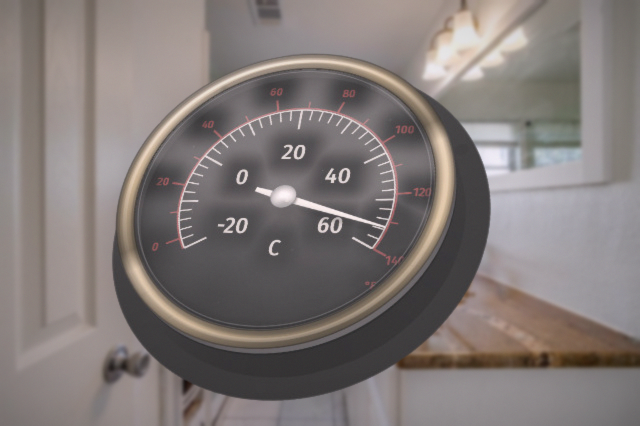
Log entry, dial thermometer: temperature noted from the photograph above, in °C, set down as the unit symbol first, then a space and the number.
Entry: °C 56
